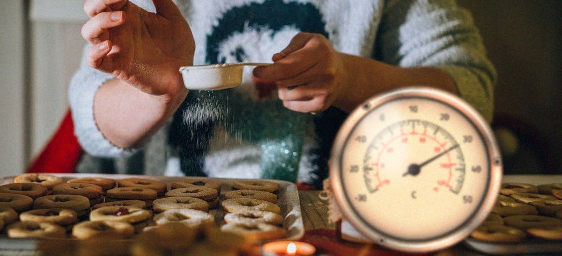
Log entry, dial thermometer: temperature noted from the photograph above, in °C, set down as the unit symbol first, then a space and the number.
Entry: °C 30
